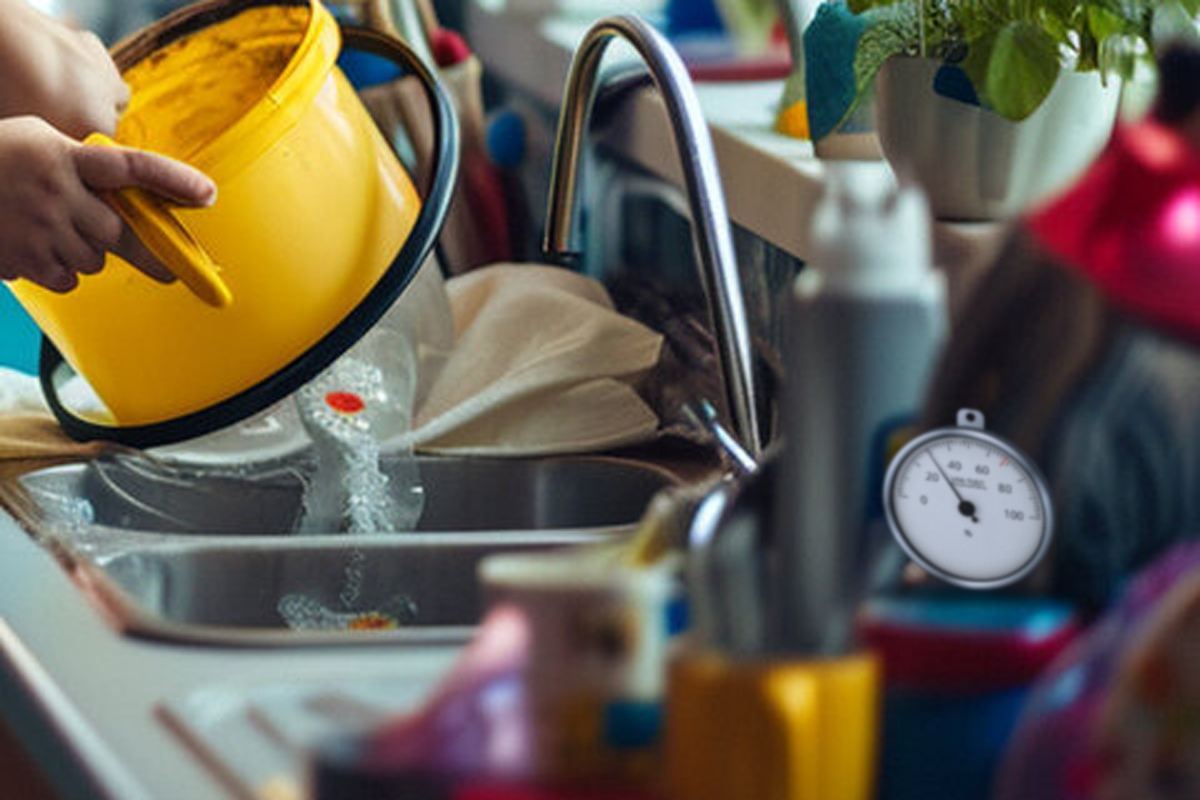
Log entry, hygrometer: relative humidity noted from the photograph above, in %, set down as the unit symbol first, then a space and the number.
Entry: % 30
